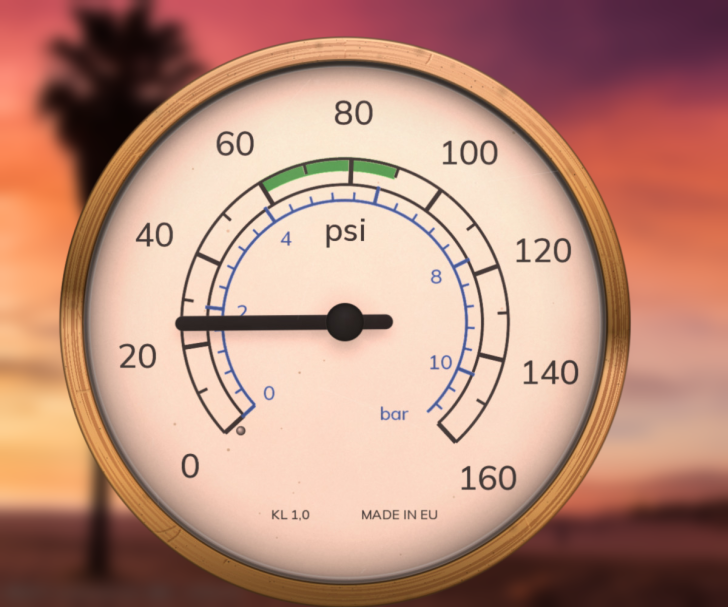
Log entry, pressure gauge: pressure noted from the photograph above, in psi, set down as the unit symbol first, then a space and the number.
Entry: psi 25
